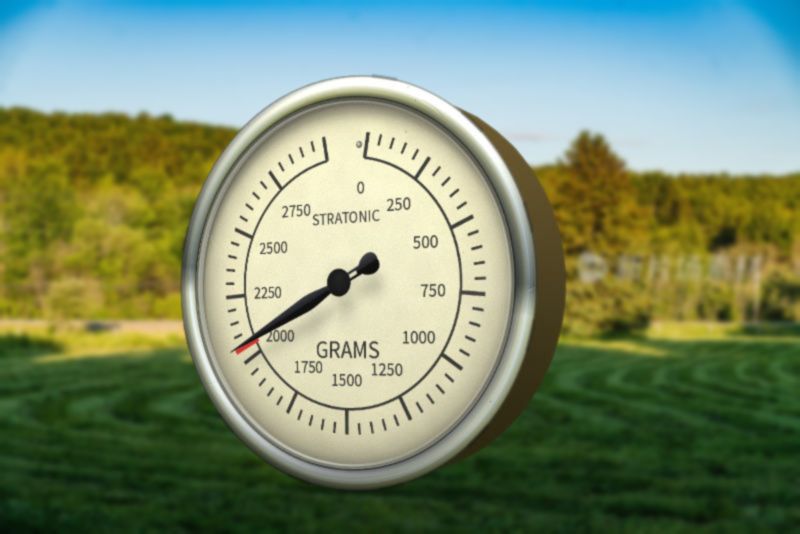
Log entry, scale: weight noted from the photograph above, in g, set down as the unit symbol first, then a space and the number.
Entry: g 2050
